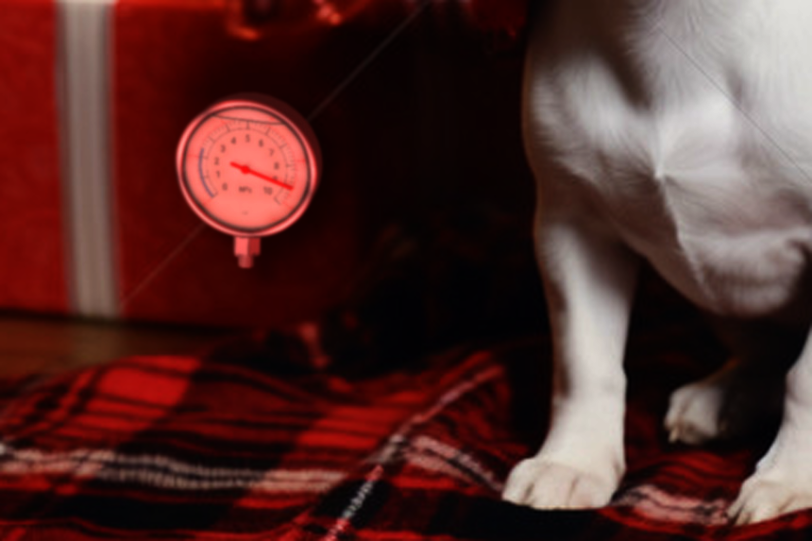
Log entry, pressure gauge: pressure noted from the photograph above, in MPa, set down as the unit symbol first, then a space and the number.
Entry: MPa 9
